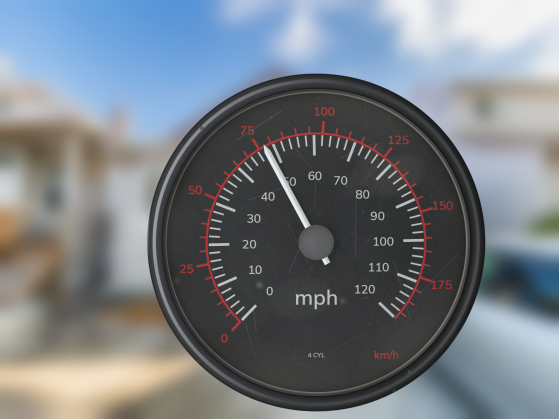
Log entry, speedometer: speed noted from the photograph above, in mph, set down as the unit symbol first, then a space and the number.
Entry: mph 48
